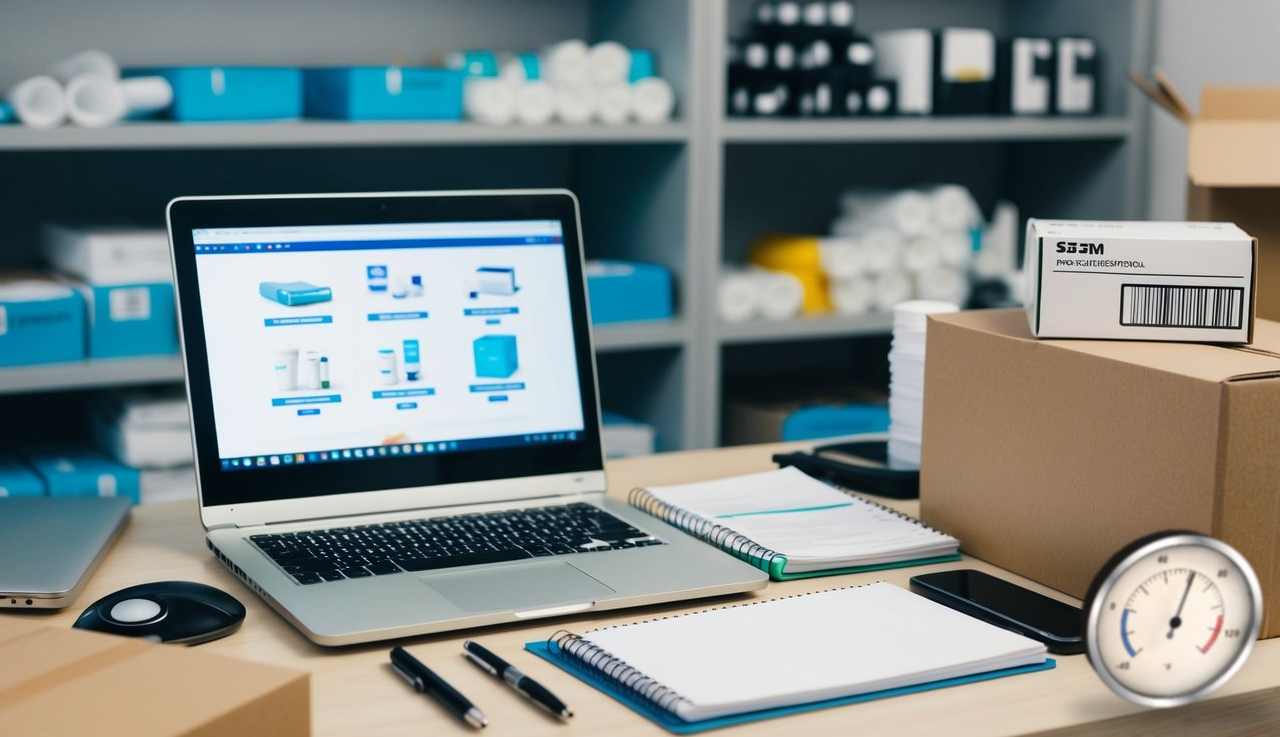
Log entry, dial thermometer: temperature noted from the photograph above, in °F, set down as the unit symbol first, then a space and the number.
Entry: °F 60
